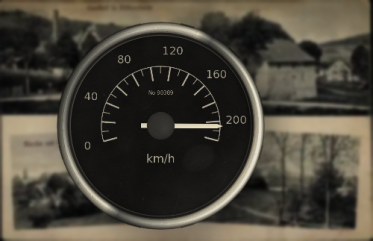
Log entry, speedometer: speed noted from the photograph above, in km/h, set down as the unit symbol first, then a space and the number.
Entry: km/h 205
